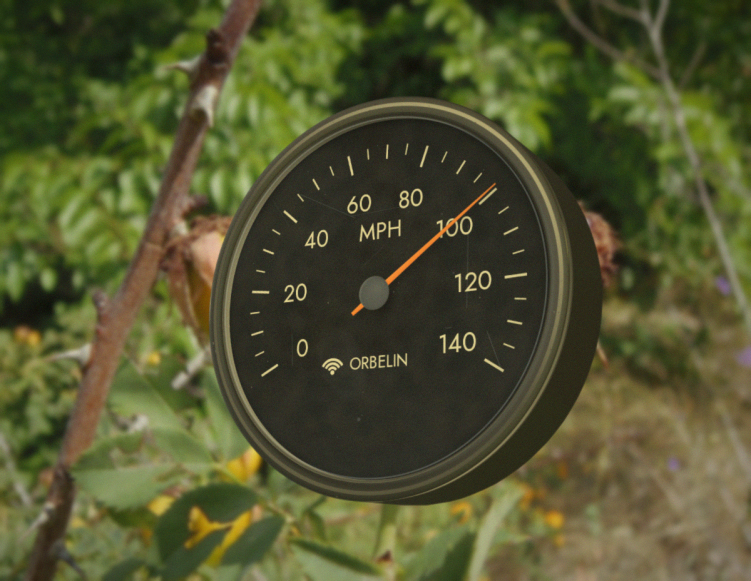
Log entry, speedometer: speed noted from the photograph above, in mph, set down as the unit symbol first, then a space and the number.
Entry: mph 100
